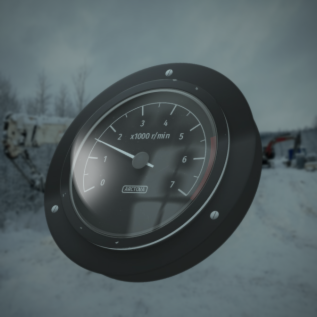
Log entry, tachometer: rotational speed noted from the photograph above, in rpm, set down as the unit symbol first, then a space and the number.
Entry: rpm 1500
